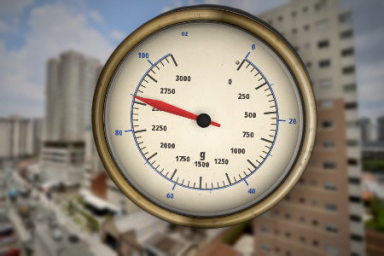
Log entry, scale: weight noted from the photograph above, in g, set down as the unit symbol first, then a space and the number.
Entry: g 2550
